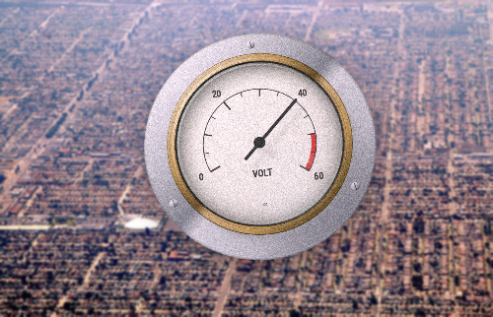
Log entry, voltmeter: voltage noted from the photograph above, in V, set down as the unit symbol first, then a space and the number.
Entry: V 40
